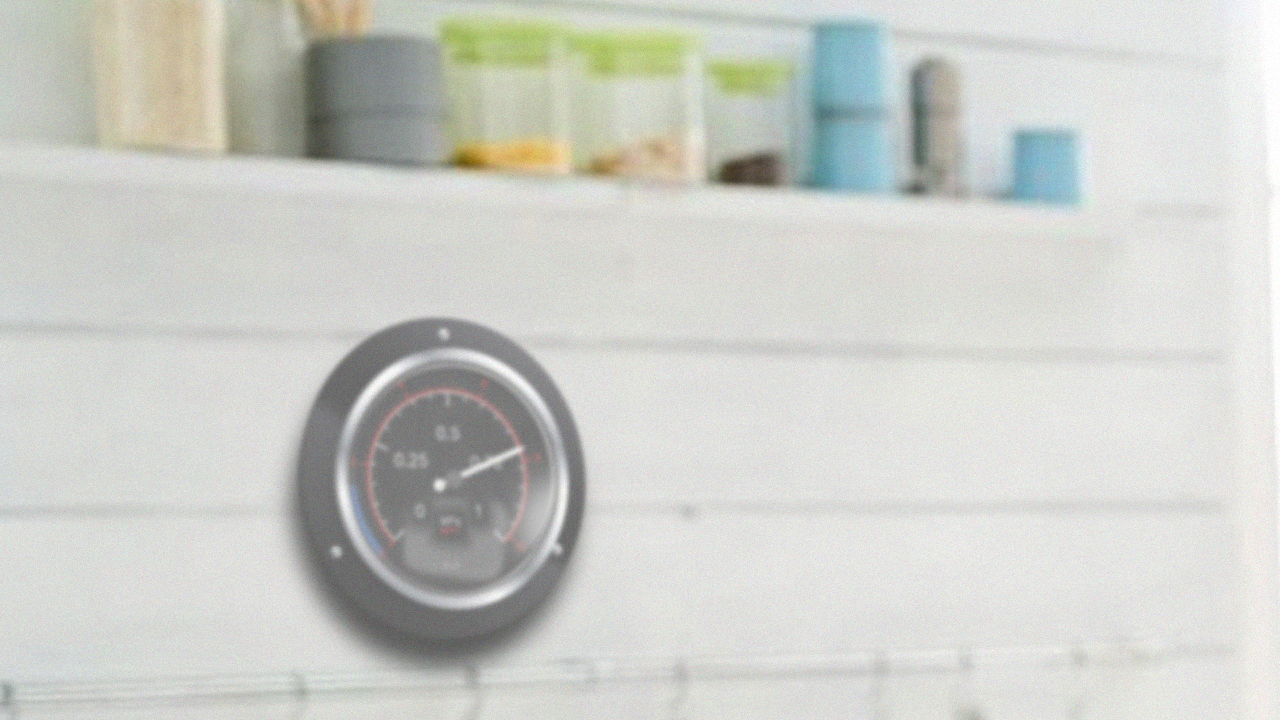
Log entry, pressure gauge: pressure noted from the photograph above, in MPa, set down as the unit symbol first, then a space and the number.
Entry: MPa 0.75
